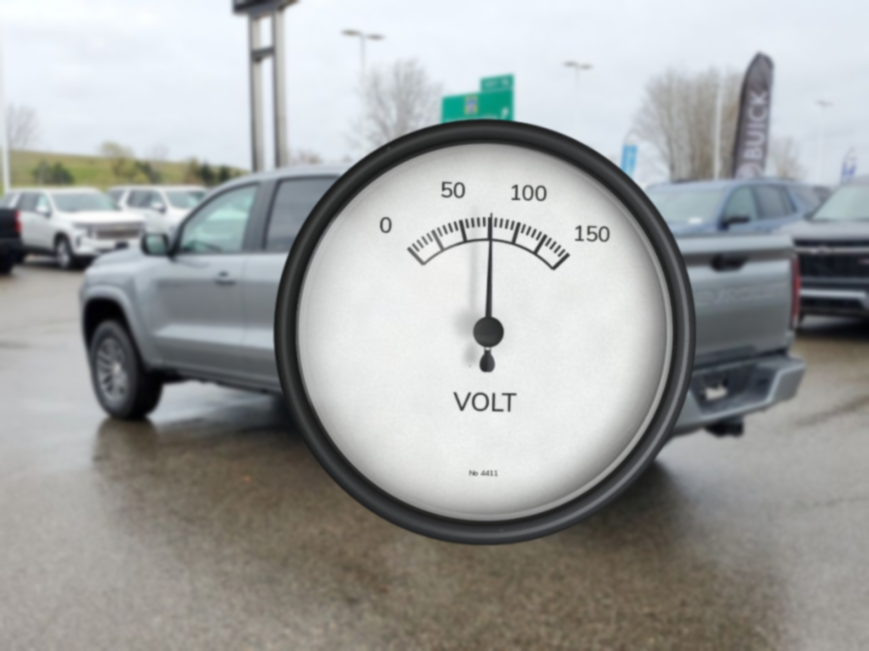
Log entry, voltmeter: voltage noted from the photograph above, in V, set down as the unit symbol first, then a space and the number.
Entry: V 75
